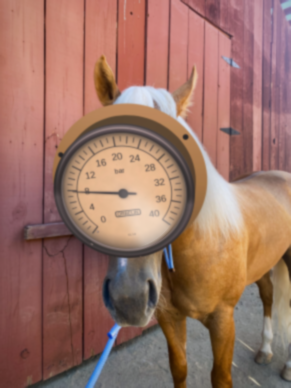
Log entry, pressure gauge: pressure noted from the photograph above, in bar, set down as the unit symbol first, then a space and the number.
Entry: bar 8
